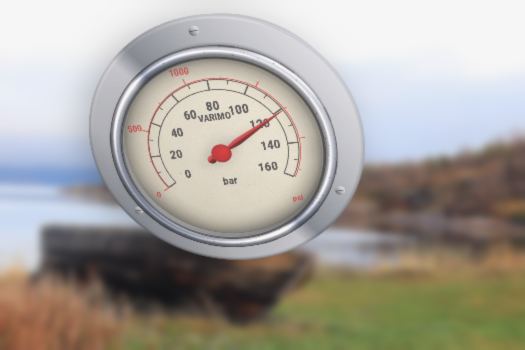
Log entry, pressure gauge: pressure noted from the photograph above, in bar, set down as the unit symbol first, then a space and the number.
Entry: bar 120
